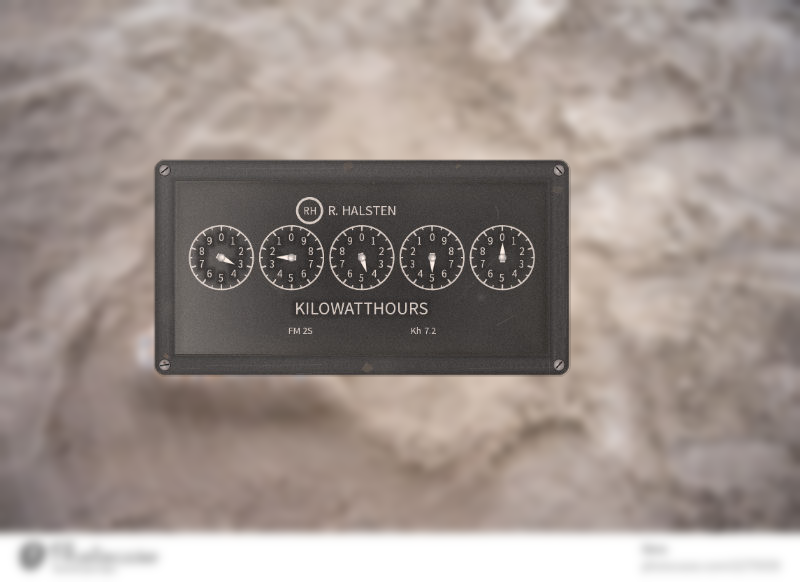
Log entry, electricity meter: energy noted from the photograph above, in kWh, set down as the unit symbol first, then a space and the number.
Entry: kWh 32450
